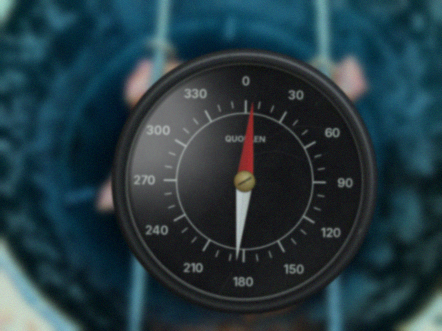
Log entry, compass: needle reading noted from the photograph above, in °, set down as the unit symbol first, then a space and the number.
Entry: ° 5
